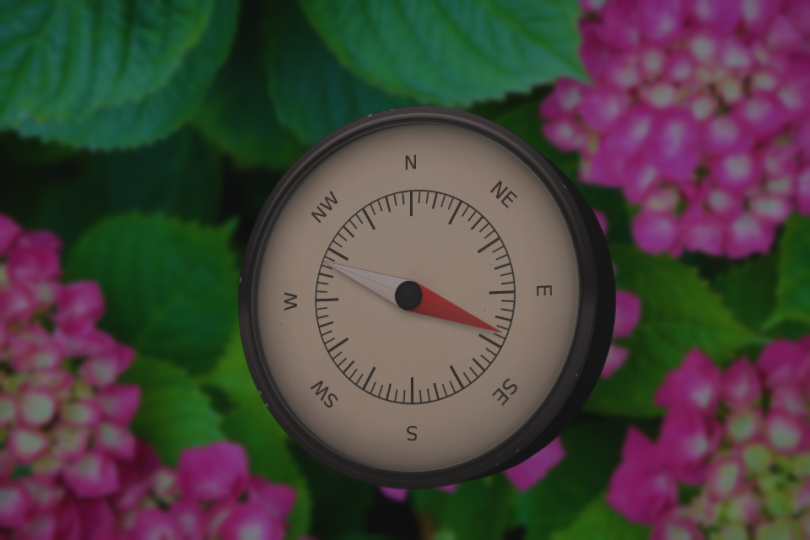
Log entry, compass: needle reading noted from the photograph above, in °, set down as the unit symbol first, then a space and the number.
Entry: ° 112.5
